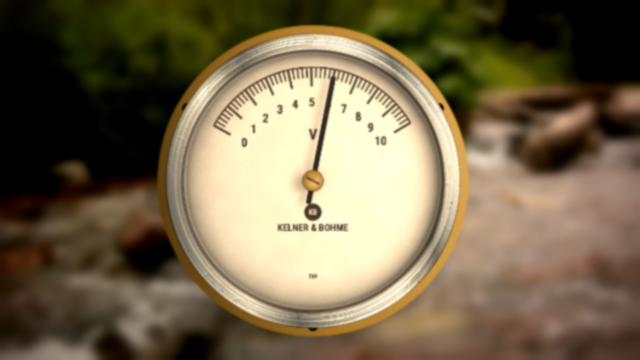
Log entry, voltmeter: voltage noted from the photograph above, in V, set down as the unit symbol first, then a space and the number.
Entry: V 6
